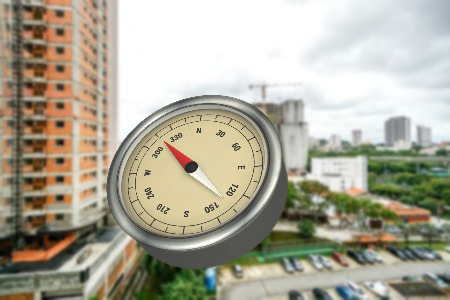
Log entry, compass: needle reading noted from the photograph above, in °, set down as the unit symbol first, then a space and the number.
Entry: ° 315
